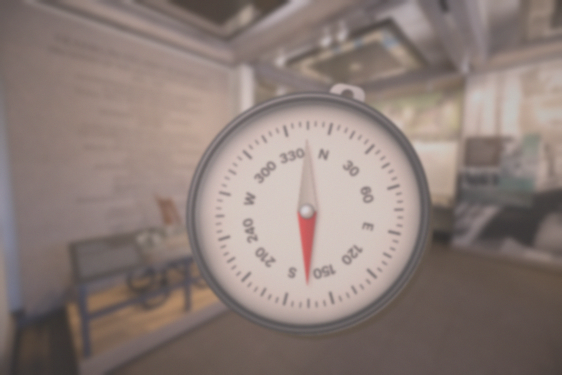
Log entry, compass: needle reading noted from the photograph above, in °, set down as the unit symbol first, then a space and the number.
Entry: ° 165
